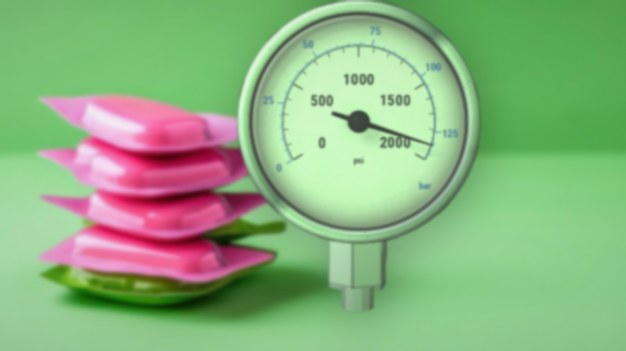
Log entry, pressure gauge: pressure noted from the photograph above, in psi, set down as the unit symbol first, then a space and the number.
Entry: psi 1900
